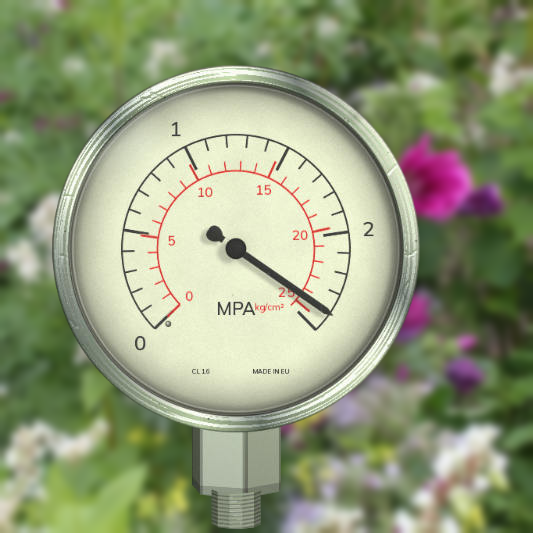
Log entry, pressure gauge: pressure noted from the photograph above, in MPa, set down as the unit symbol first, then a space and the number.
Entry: MPa 2.4
